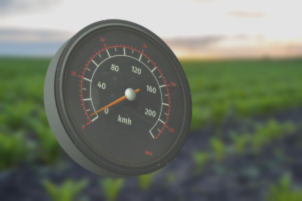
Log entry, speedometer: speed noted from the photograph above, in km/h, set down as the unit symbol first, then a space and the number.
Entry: km/h 5
